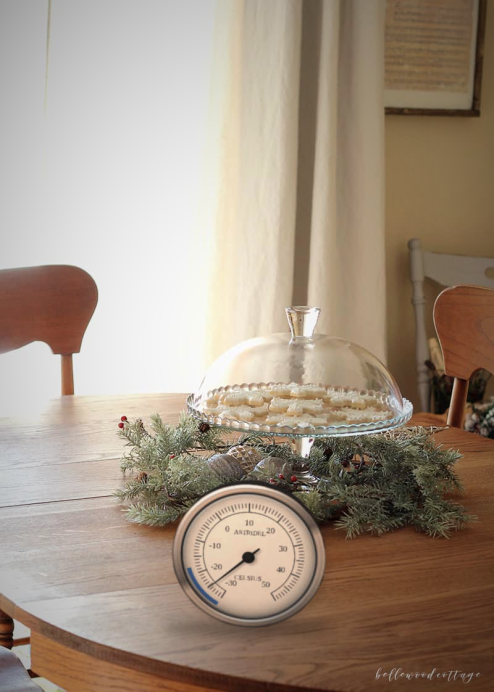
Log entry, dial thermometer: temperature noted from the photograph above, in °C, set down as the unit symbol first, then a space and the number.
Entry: °C -25
